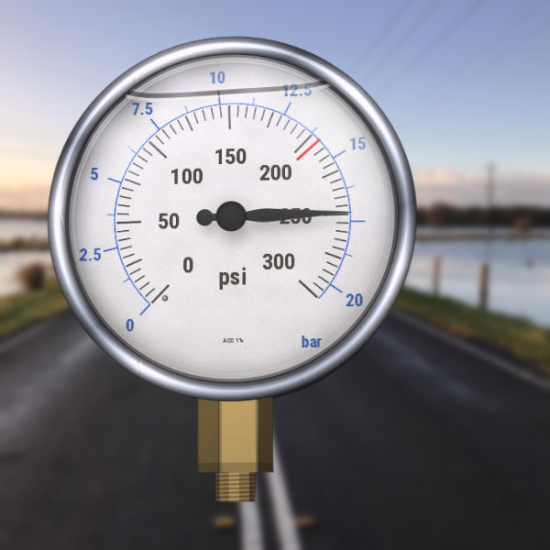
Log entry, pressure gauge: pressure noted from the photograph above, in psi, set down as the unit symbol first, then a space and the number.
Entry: psi 250
